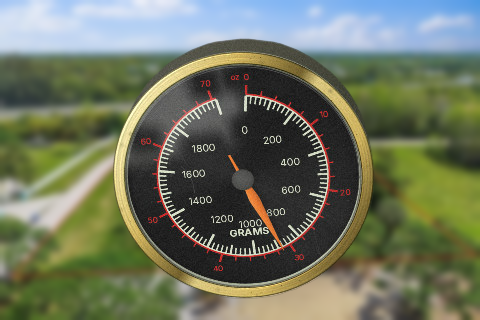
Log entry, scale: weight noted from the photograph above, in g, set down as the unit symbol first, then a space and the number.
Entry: g 880
